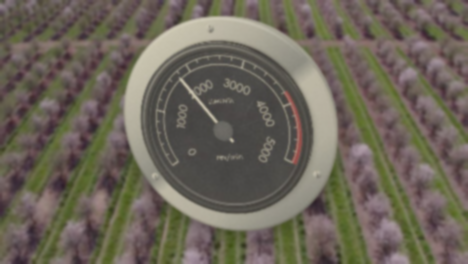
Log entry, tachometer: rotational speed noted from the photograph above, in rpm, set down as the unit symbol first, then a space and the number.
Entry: rpm 1800
